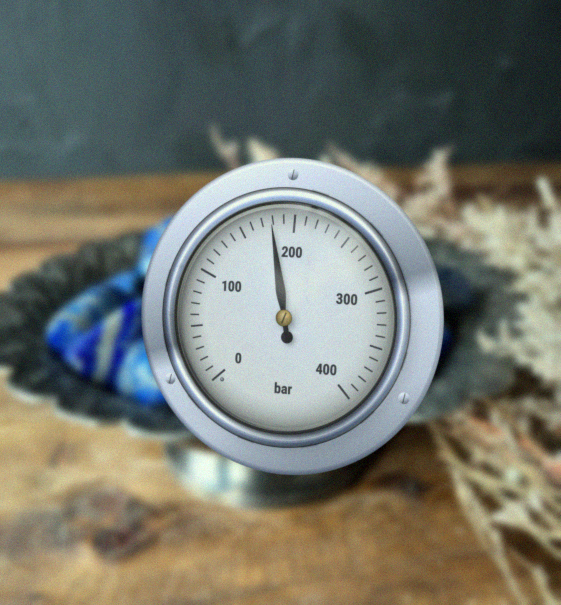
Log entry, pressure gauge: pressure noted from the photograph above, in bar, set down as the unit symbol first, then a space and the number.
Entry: bar 180
